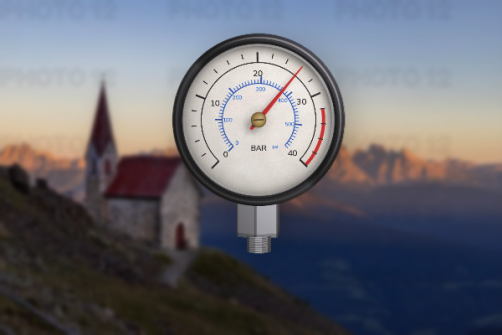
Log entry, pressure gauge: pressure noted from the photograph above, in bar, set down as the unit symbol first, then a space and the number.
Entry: bar 26
